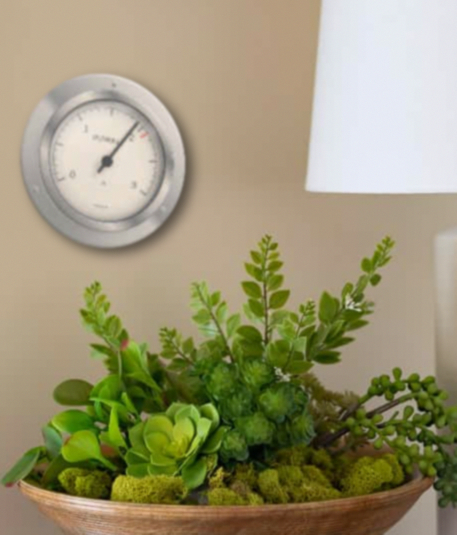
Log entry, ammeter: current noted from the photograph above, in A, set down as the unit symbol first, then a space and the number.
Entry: A 1.9
